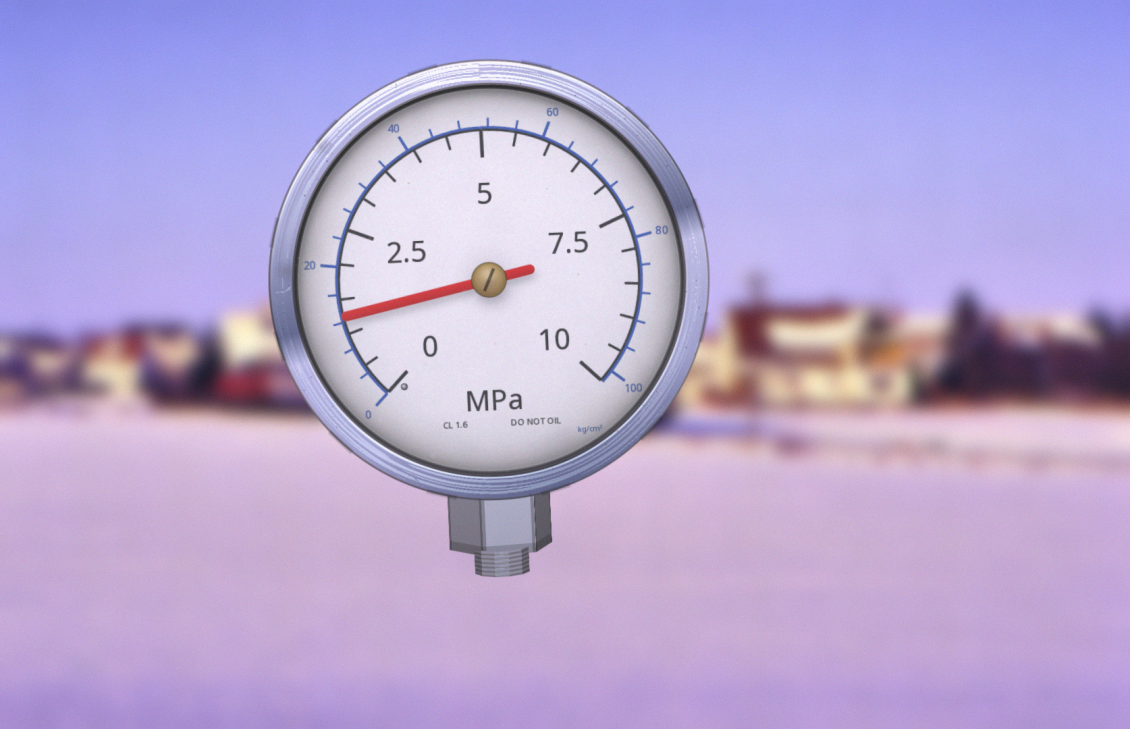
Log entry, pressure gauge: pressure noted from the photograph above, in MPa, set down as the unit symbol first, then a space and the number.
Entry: MPa 1.25
